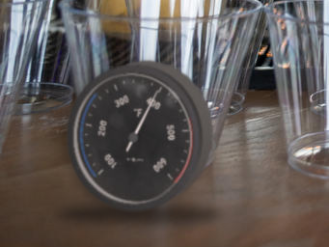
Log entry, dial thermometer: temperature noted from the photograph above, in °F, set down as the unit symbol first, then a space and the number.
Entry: °F 400
